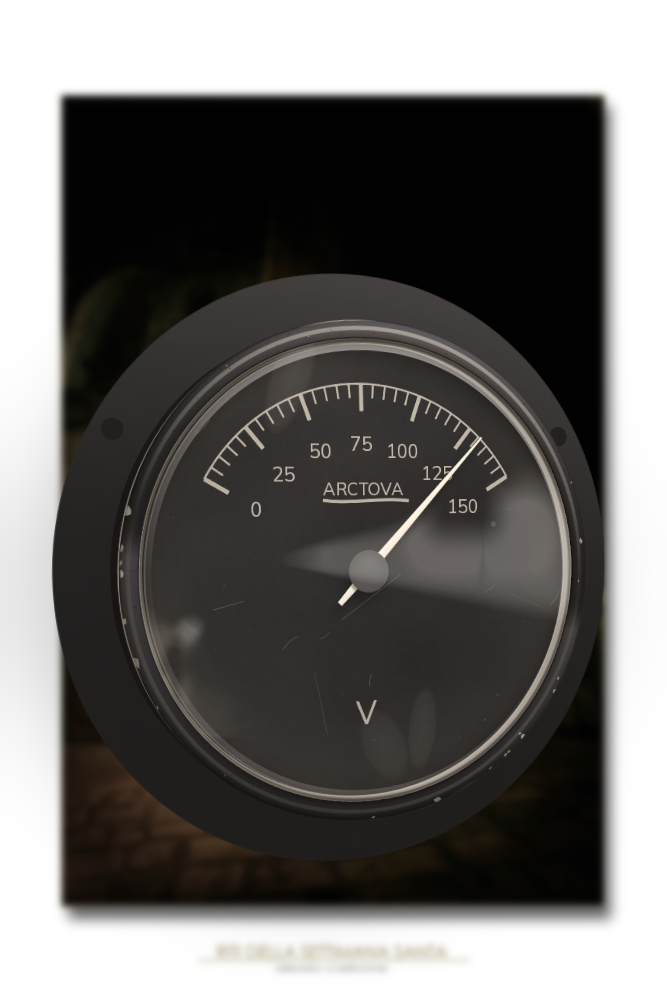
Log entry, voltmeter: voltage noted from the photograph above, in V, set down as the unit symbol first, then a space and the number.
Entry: V 130
